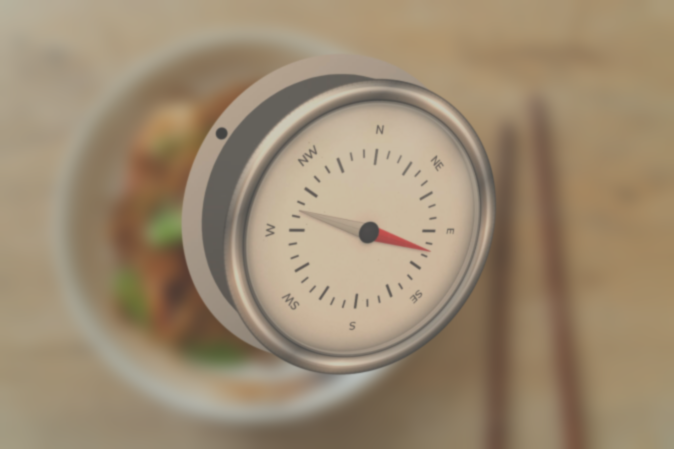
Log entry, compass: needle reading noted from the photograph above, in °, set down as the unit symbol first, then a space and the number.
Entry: ° 105
